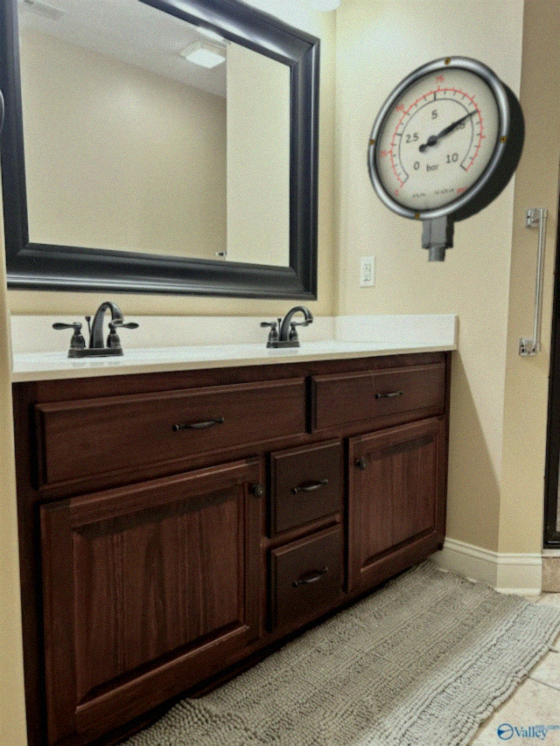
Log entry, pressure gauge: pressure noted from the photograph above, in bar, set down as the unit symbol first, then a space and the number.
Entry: bar 7.5
